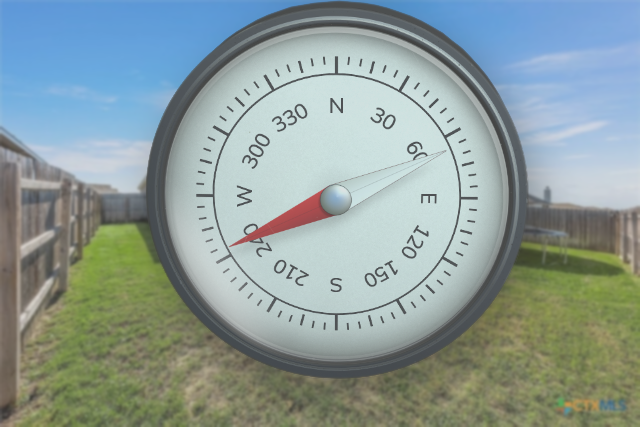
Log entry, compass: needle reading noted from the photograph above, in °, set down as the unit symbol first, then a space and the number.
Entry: ° 245
